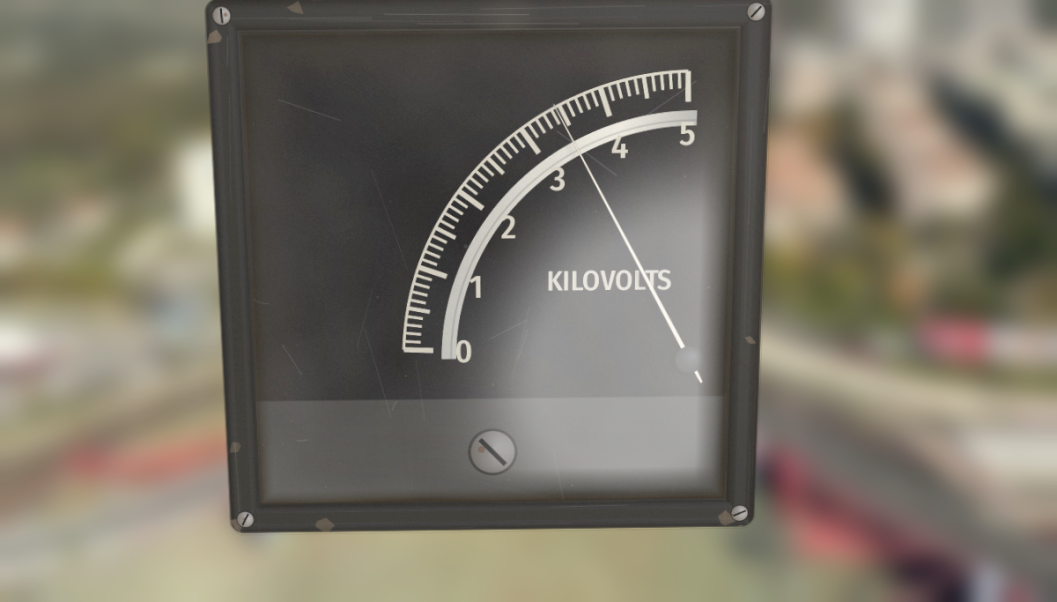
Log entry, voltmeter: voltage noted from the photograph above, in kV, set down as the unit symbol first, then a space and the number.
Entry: kV 3.45
